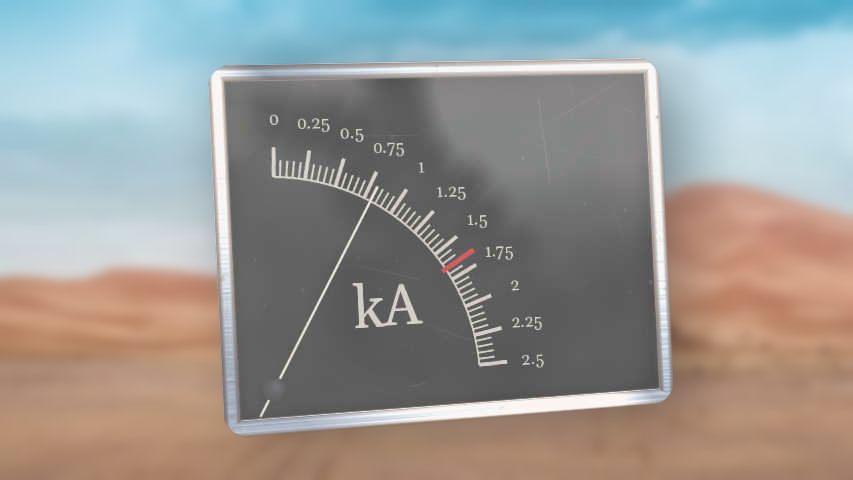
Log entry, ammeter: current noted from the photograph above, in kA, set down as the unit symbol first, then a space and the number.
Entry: kA 0.8
